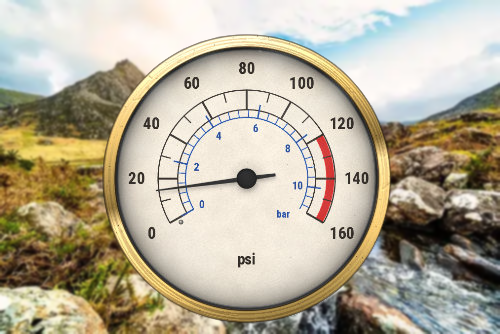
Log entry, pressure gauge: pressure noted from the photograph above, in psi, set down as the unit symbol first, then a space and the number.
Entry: psi 15
